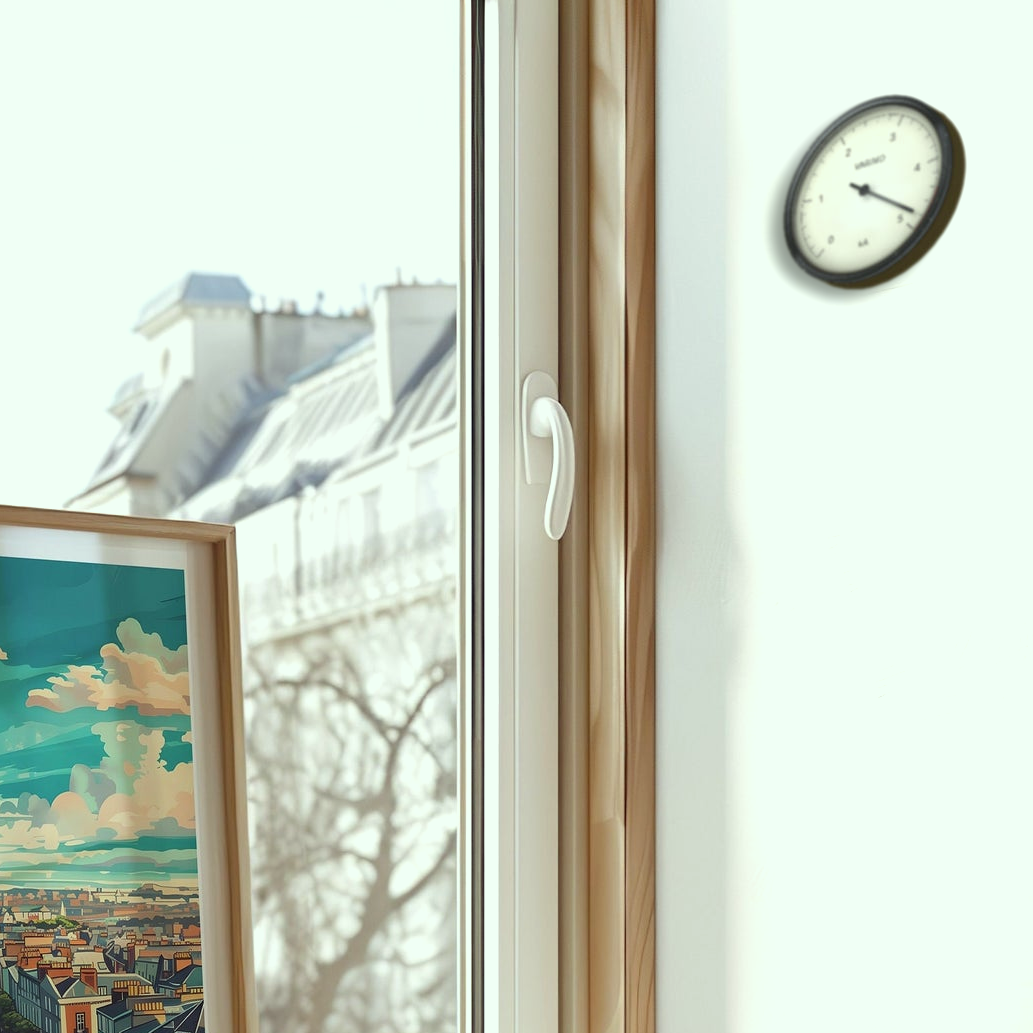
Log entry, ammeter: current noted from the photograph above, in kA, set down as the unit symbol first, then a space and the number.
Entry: kA 4.8
